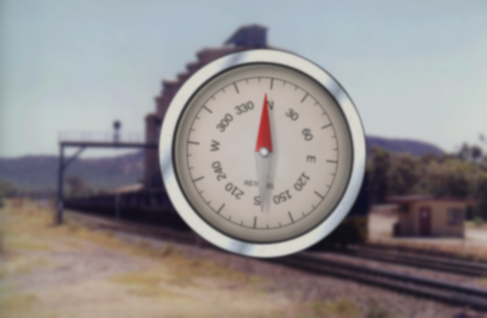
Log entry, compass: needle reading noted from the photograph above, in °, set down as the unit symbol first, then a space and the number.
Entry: ° 355
